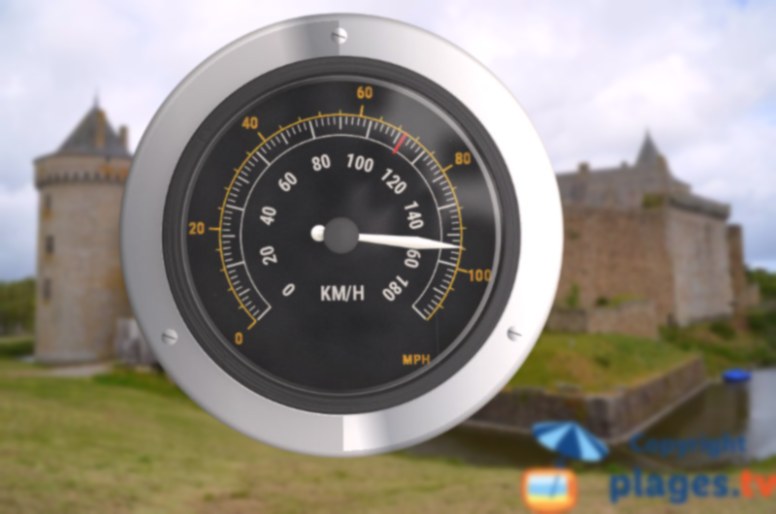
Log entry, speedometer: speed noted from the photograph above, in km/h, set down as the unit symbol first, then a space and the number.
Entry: km/h 154
